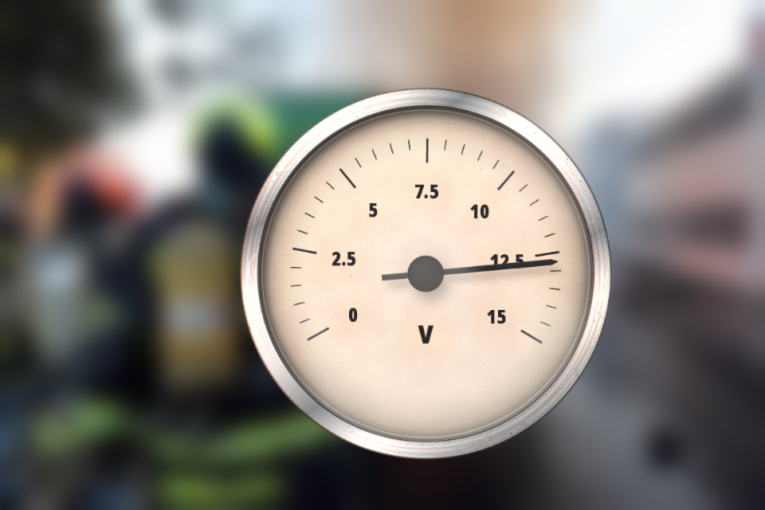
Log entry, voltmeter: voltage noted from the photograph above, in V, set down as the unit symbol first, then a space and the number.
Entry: V 12.75
